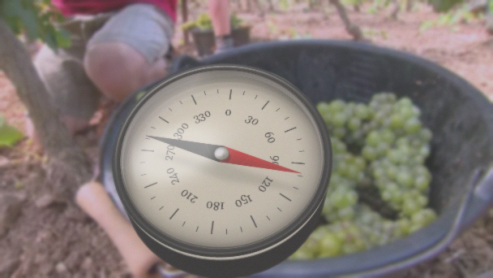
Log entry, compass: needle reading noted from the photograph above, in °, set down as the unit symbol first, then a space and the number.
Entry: ° 100
